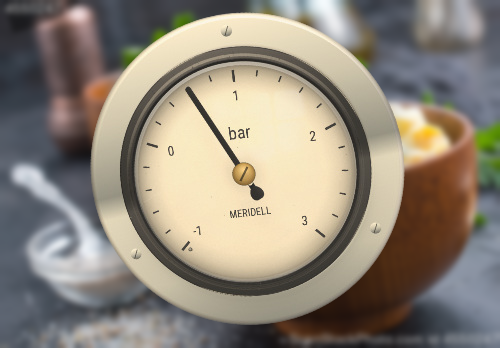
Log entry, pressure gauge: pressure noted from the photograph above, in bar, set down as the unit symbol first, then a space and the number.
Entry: bar 0.6
